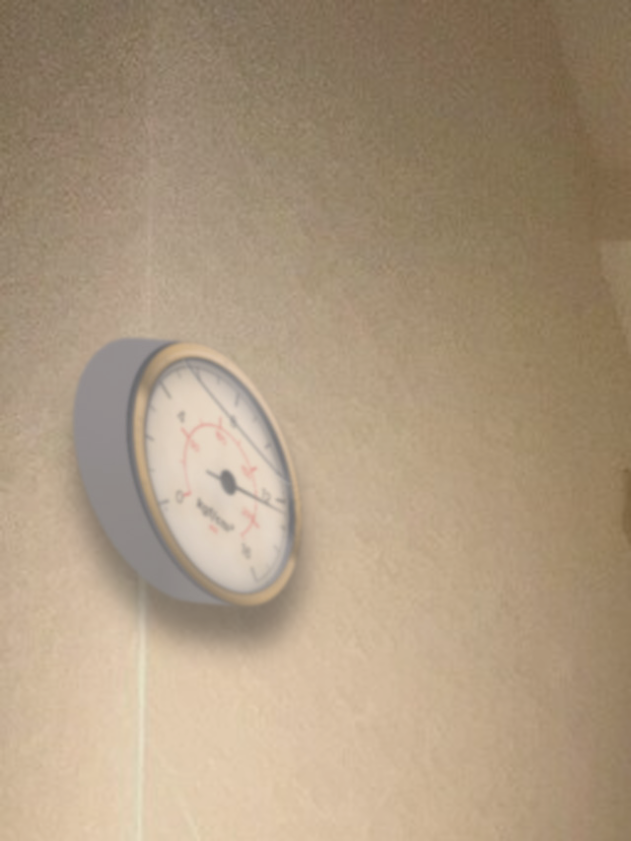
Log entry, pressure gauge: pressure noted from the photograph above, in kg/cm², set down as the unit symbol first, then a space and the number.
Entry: kg/cm² 12.5
